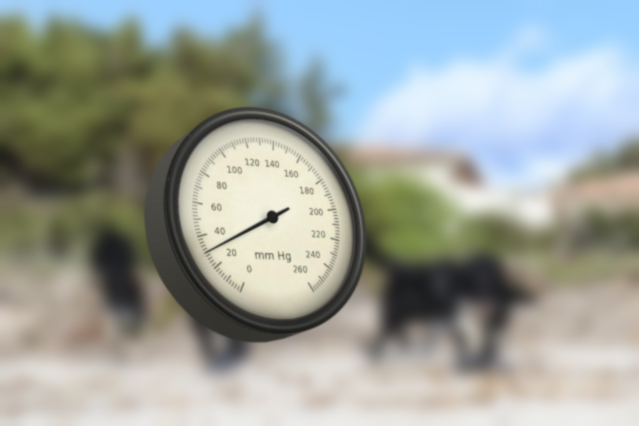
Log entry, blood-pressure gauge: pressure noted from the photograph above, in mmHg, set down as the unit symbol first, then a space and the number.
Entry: mmHg 30
